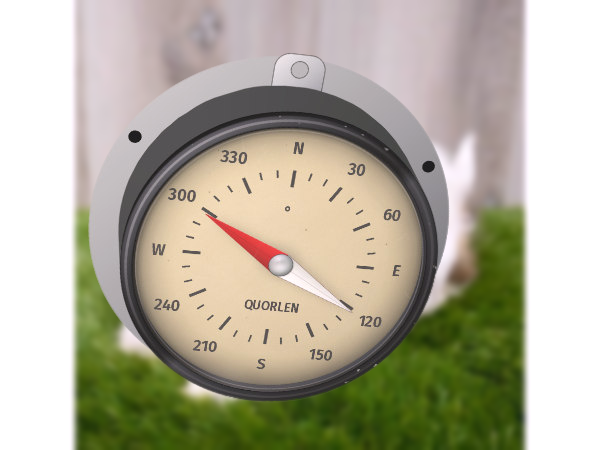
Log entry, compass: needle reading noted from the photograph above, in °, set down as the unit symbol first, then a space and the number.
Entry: ° 300
